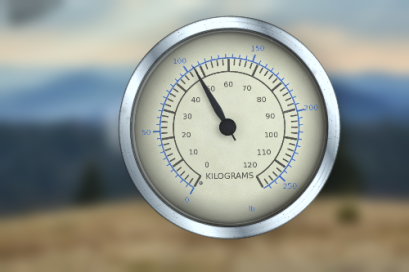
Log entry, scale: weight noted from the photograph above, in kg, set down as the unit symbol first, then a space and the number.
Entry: kg 48
